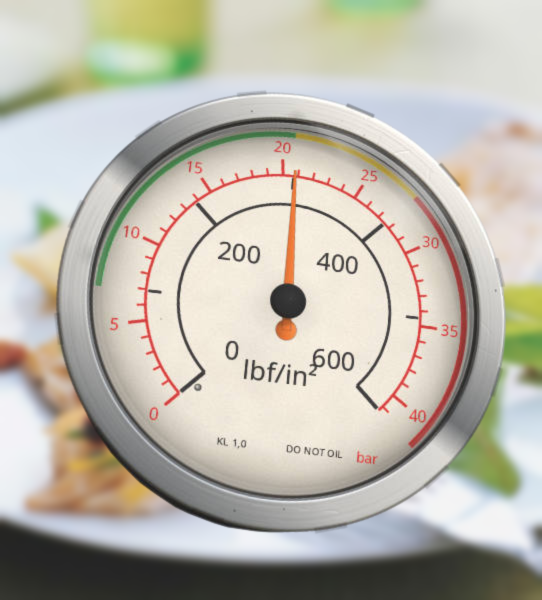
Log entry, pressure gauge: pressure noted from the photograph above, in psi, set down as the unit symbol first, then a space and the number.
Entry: psi 300
